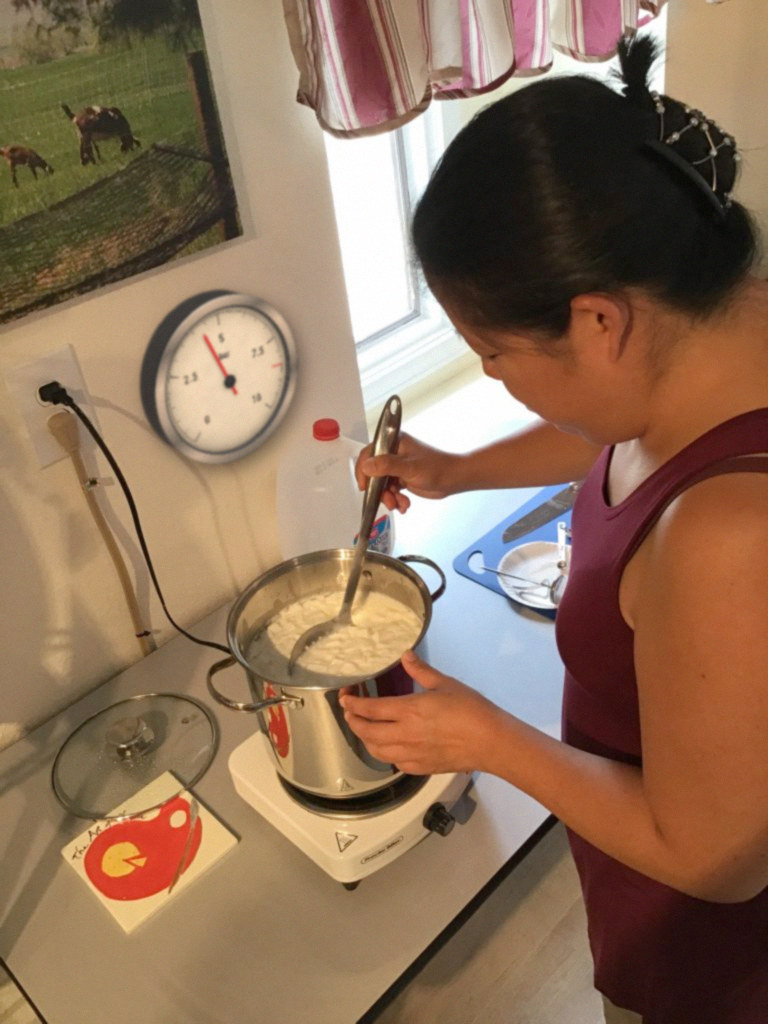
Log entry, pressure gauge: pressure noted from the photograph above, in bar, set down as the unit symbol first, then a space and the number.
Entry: bar 4.25
